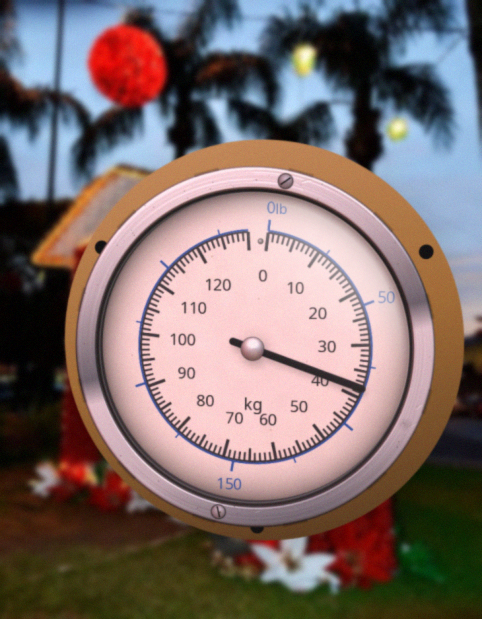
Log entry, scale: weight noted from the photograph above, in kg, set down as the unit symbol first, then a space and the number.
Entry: kg 38
